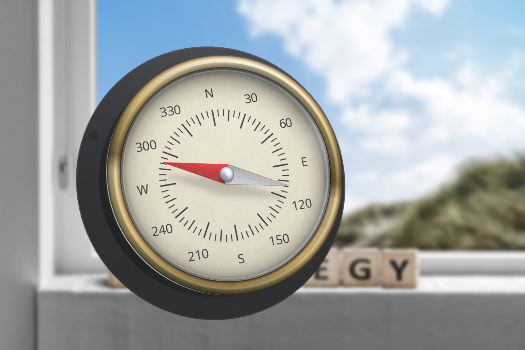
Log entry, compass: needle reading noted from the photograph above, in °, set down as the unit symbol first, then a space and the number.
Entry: ° 290
